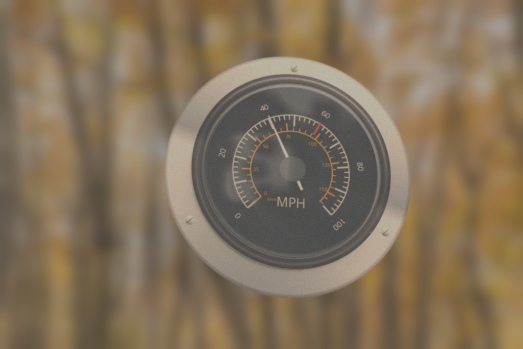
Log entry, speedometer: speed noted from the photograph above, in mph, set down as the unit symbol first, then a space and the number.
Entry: mph 40
